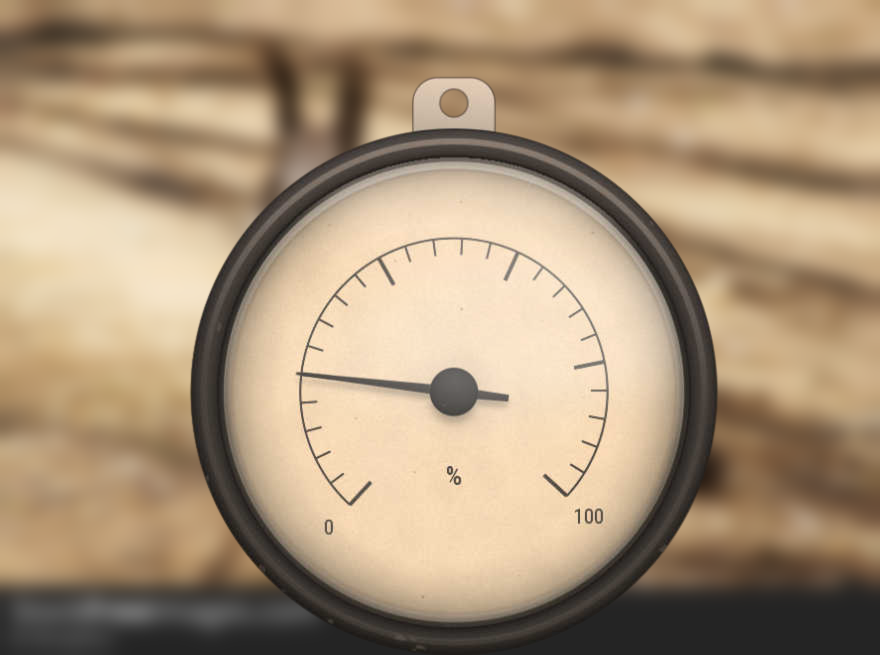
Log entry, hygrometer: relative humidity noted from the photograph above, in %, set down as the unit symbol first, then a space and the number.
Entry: % 20
